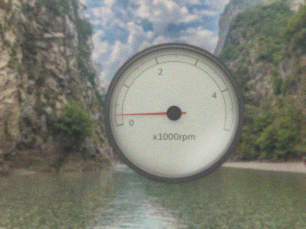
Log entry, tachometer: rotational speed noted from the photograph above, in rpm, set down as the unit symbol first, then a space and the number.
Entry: rpm 250
